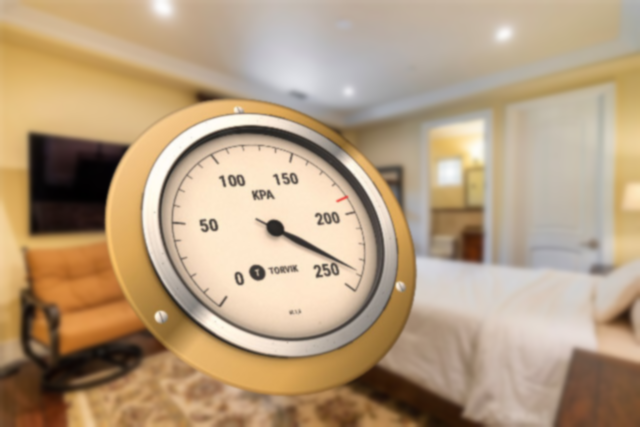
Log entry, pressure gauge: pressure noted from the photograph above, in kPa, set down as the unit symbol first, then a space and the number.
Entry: kPa 240
